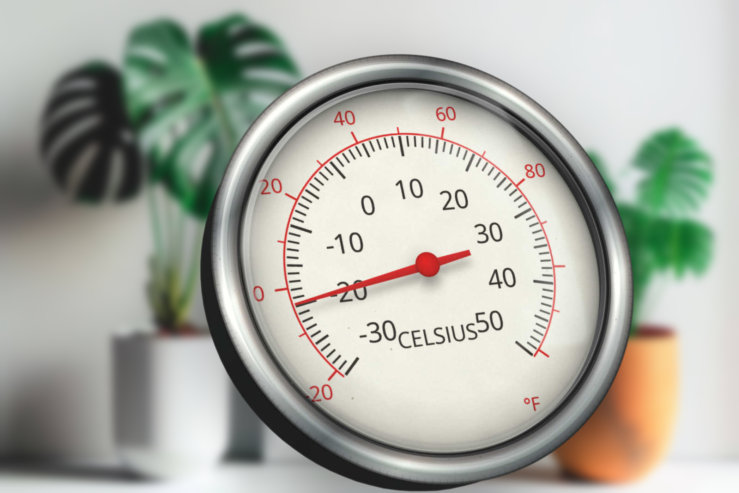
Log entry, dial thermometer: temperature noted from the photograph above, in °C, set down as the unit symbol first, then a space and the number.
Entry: °C -20
